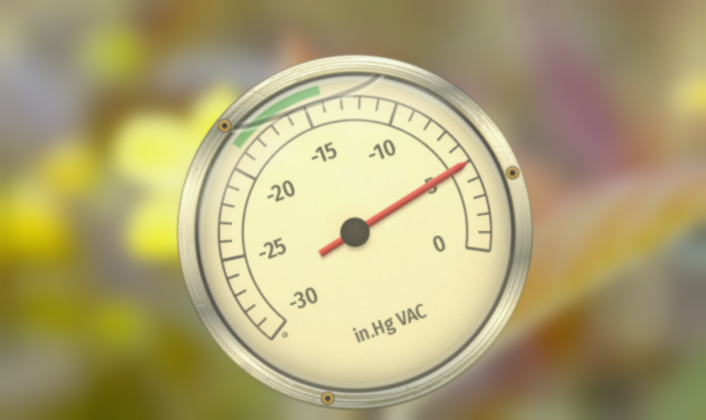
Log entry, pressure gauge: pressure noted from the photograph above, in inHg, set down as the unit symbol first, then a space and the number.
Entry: inHg -5
